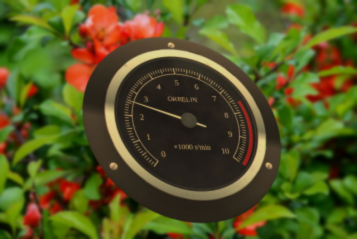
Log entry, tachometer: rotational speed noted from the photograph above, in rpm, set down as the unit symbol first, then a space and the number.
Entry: rpm 2500
